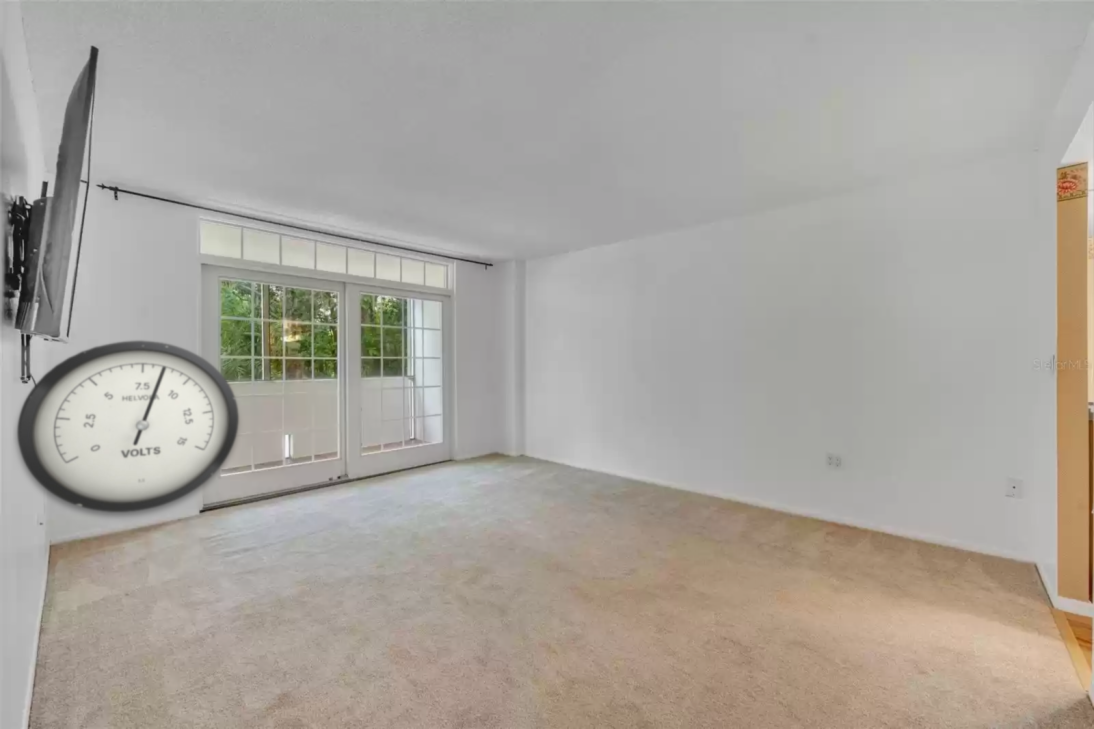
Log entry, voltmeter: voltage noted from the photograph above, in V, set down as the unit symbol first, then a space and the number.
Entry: V 8.5
